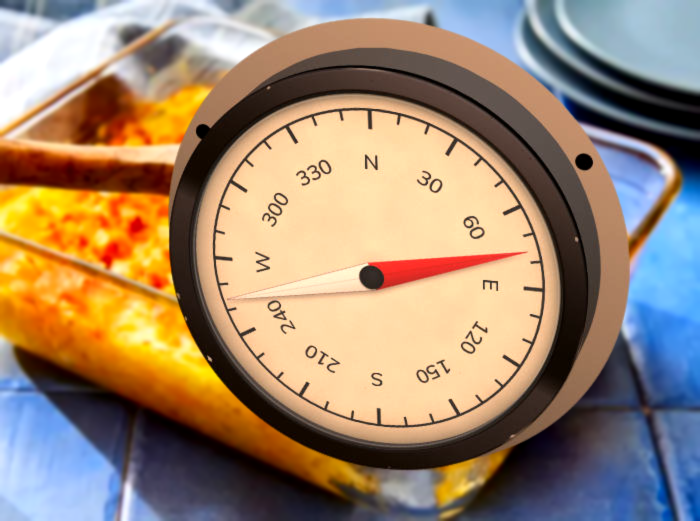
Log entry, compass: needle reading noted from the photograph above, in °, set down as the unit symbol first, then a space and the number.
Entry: ° 75
